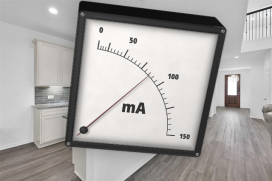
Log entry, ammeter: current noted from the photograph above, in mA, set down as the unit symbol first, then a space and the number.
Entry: mA 85
